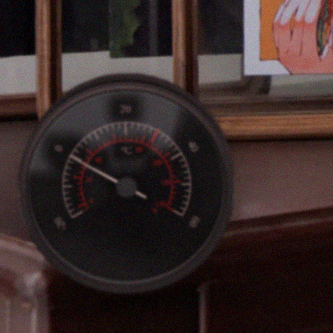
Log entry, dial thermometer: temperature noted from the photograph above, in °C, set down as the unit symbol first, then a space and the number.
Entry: °C 0
